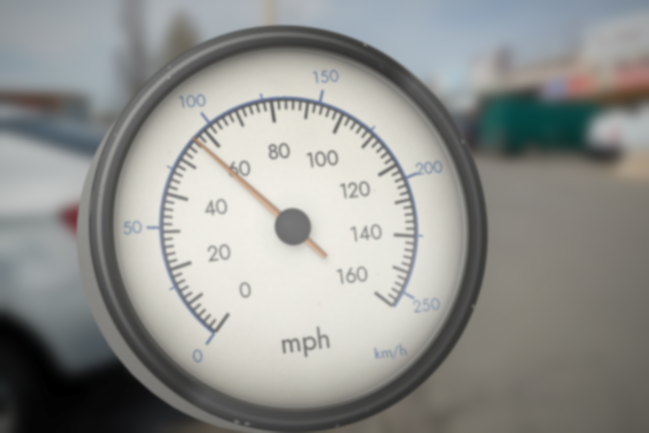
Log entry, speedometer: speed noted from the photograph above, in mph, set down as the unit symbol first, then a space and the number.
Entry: mph 56
